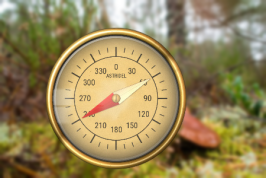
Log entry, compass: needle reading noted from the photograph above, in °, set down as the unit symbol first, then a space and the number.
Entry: ° 240
